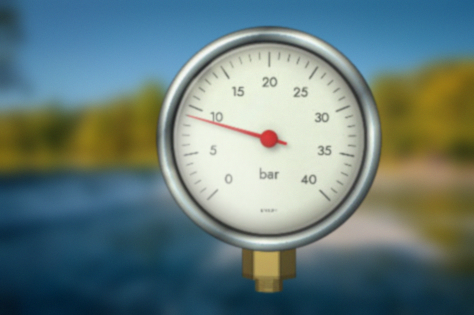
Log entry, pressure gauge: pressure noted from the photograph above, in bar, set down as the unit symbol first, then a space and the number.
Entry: bar 9
